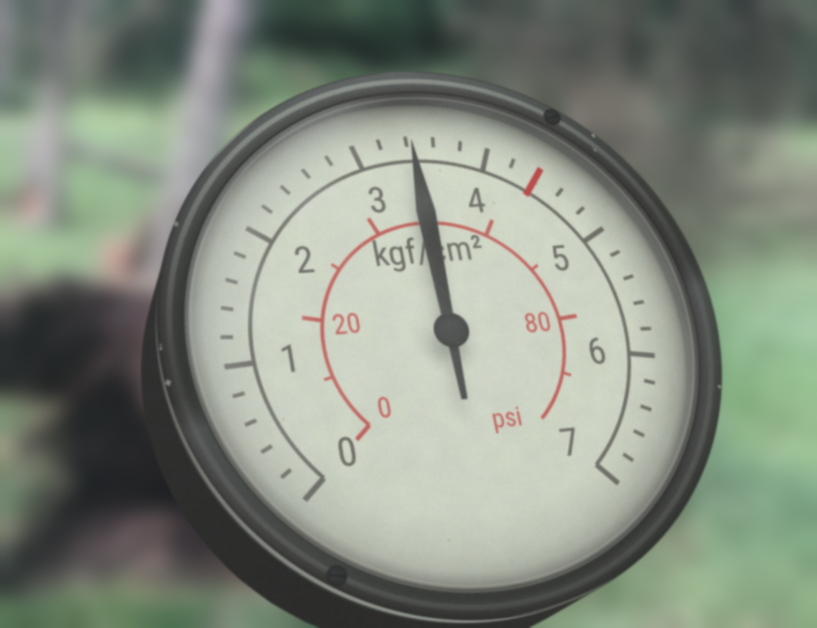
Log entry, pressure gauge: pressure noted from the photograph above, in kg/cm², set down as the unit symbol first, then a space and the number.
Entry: kg/cm² 3.4
